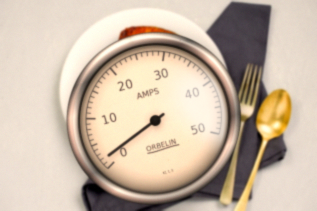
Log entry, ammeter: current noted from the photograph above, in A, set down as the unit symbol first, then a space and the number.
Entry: A 2
